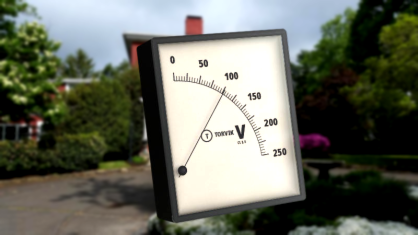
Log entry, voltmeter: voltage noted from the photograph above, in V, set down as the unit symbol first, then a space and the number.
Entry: V 100
